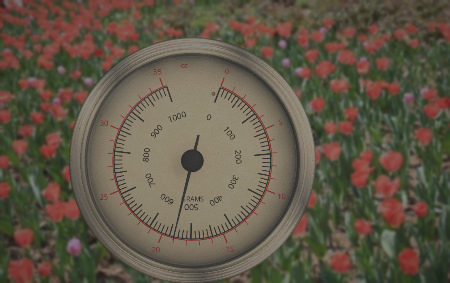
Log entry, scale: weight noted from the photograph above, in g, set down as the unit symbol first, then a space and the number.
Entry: g 540
